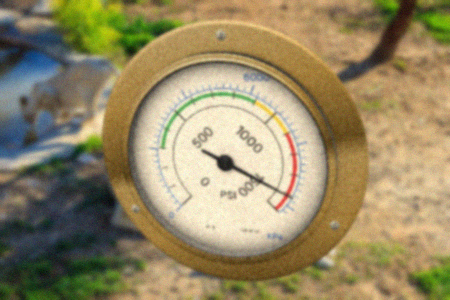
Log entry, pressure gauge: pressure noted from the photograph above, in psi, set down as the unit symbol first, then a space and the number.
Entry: psi 1400
